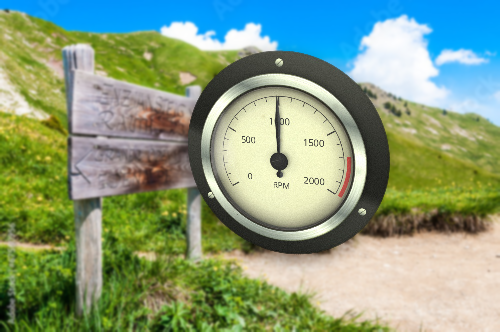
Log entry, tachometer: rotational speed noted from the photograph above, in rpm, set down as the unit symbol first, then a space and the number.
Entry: rpm 1000
